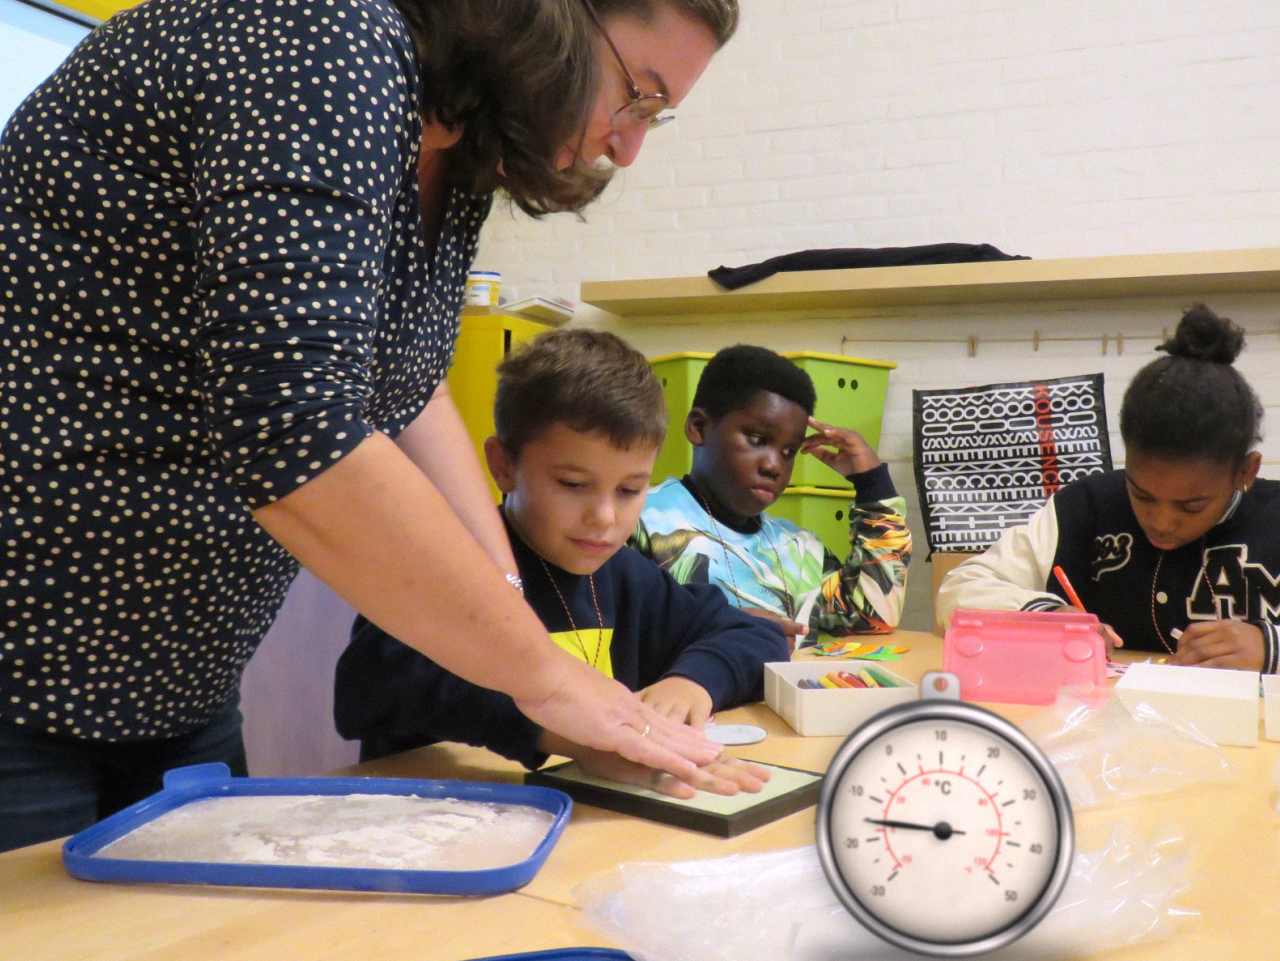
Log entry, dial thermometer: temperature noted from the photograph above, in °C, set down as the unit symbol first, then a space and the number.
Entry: °C -15
